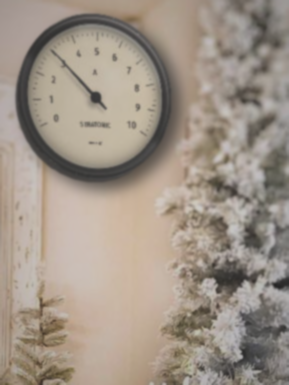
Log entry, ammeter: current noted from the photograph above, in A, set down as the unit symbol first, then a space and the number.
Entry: A 3
